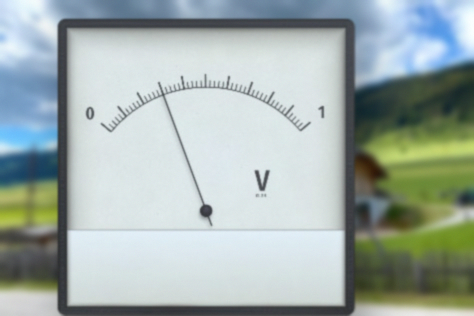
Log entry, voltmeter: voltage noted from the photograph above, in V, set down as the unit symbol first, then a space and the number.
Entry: V 0.3
